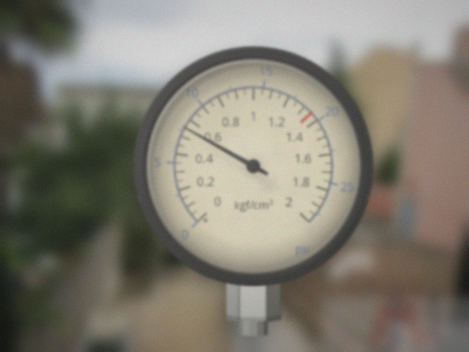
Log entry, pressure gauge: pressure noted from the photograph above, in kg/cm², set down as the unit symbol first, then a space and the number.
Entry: kg/cm² 0.55
